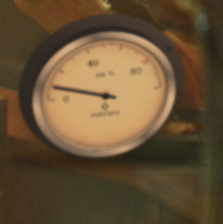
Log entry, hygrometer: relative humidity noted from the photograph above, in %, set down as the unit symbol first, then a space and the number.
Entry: % 10
